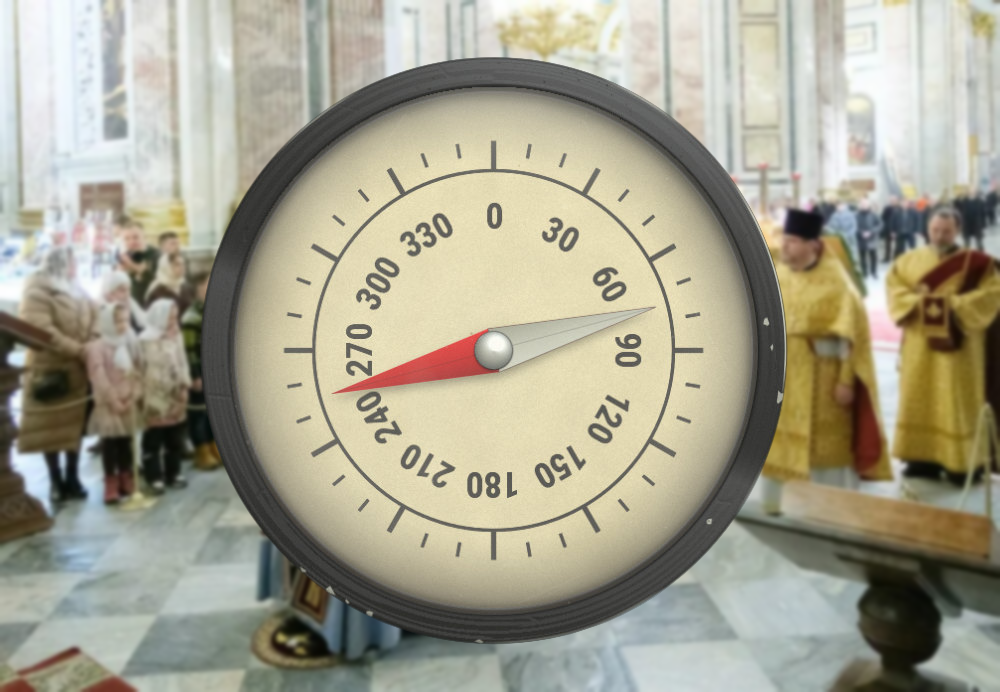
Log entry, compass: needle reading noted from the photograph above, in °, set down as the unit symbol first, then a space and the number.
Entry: ° 255
